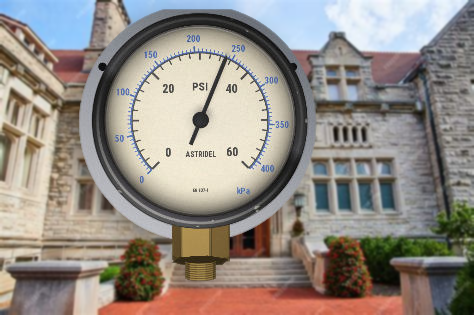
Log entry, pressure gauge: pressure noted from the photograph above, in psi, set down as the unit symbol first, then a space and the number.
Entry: psi 35
